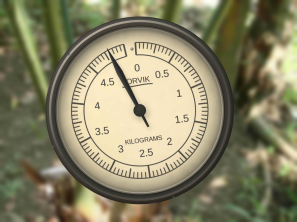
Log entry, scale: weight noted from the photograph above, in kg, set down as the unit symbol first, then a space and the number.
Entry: kg 4.8
